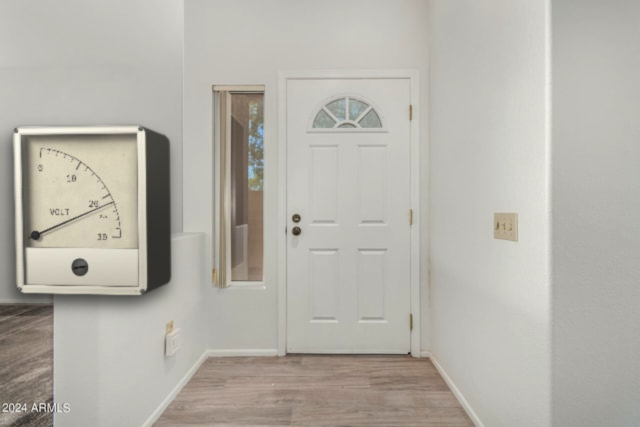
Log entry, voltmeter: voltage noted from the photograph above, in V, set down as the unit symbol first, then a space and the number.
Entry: V 22
